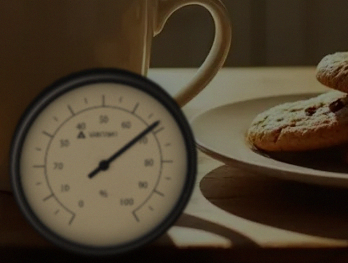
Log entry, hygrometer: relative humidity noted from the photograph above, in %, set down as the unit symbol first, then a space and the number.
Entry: % 67.5
